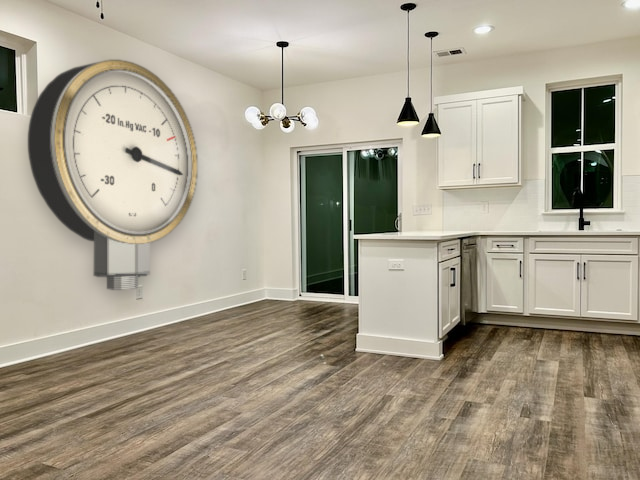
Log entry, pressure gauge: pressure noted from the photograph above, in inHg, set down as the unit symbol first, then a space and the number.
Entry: inHg -4
